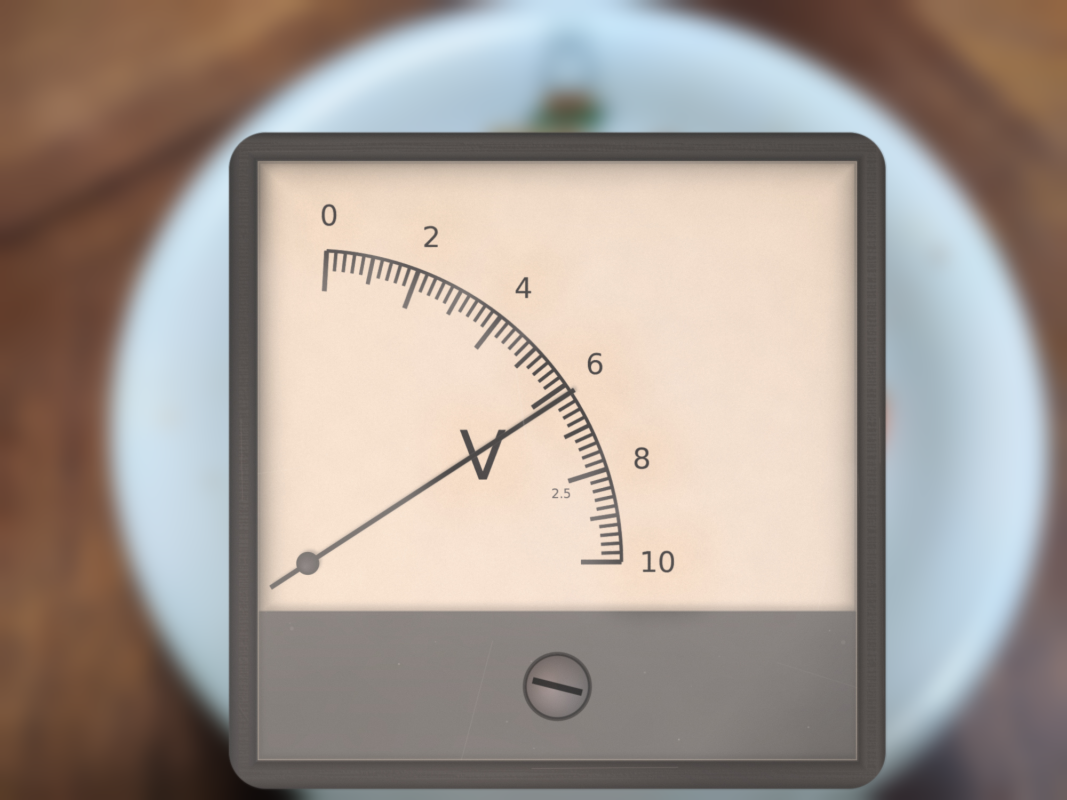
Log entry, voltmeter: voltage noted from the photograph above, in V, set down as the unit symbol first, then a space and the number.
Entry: V 6.2
